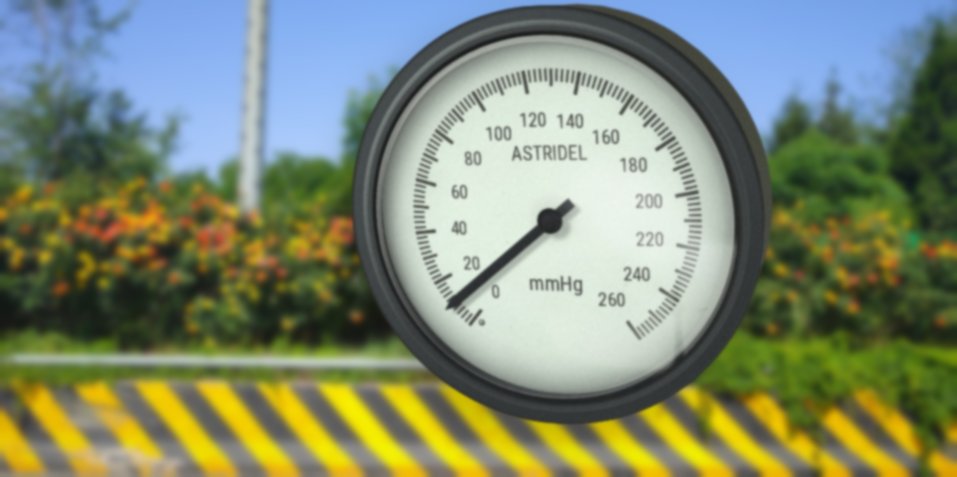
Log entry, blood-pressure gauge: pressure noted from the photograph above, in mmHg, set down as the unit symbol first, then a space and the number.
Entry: mmHg 10
